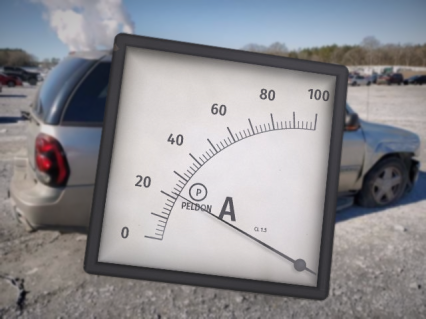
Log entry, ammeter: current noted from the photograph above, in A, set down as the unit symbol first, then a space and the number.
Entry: A 22
